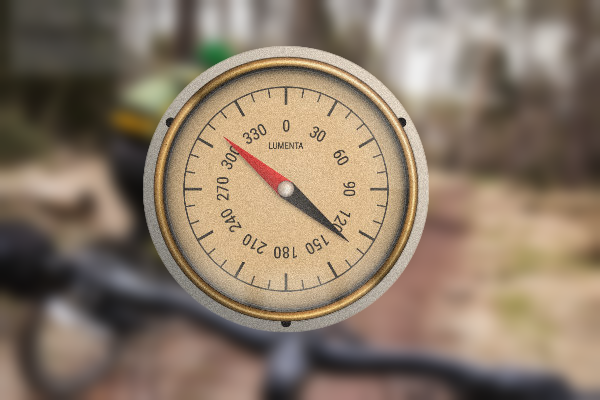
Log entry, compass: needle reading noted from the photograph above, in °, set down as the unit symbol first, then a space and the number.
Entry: ° 310
